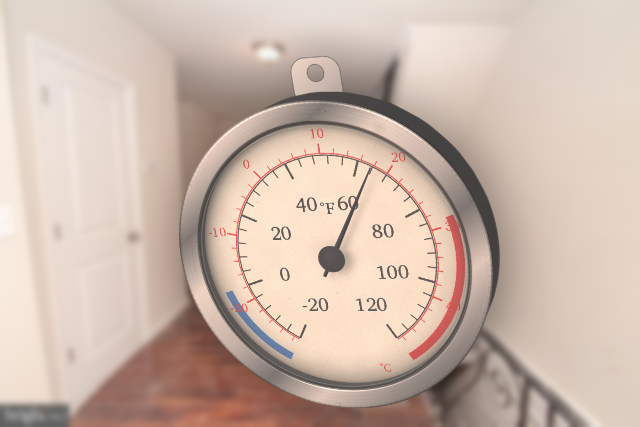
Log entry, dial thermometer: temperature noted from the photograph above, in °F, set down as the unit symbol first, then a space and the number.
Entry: °F 64
